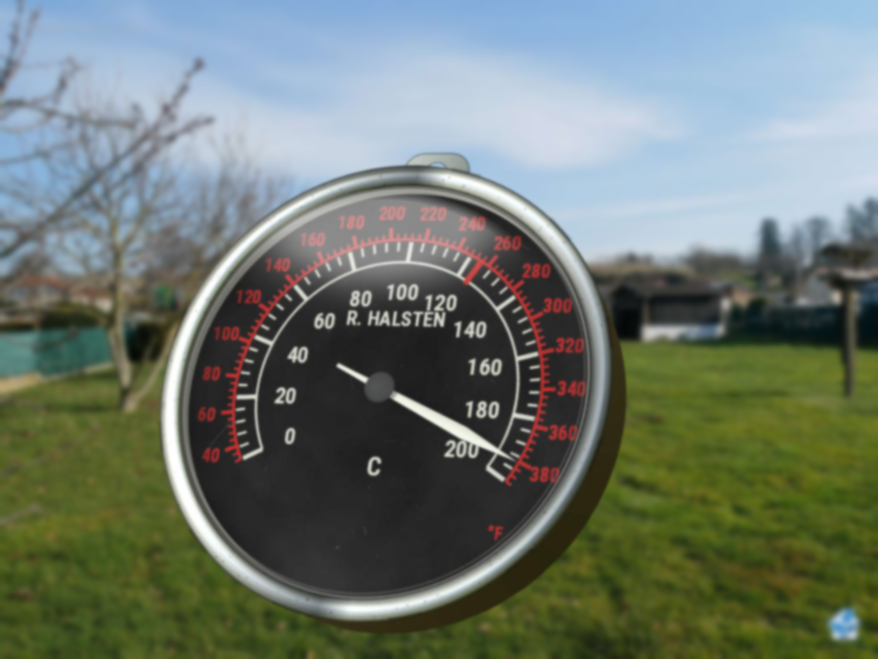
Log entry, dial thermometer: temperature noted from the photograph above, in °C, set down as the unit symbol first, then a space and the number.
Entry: °C 194
